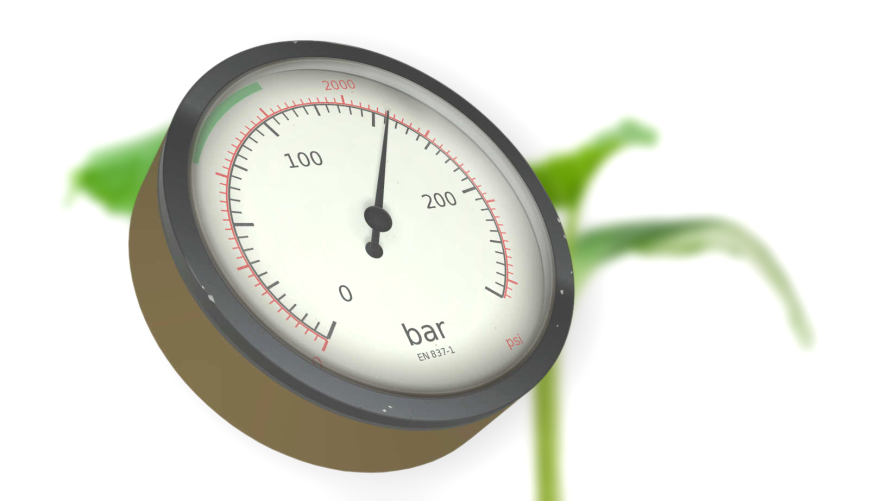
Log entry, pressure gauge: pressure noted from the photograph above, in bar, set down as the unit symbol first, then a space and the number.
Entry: bar 155
